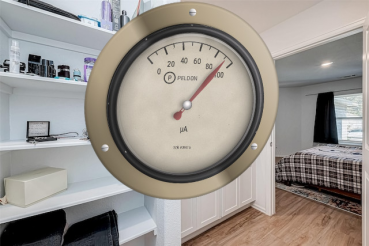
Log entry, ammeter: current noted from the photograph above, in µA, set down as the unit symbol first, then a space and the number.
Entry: µA 90
